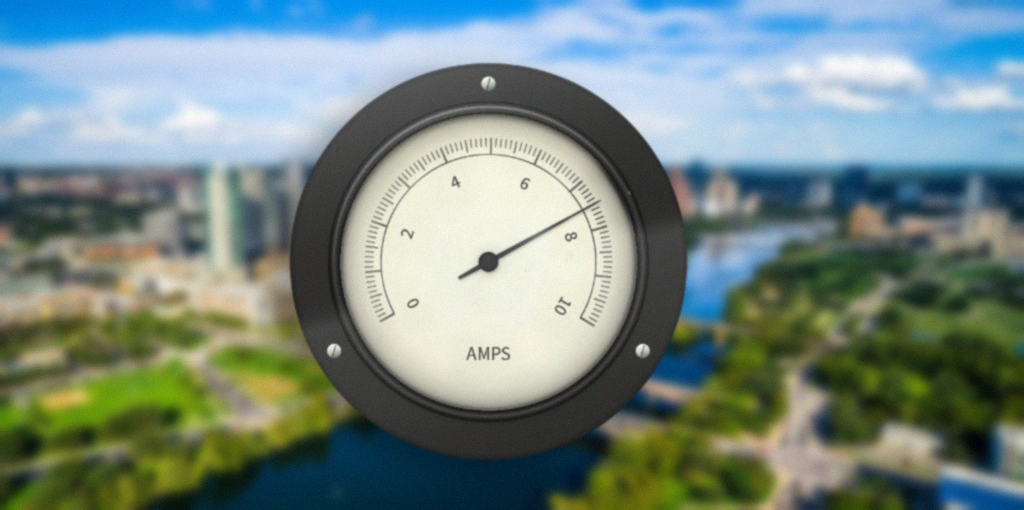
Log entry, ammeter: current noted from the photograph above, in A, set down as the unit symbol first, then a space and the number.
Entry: A 7.5
